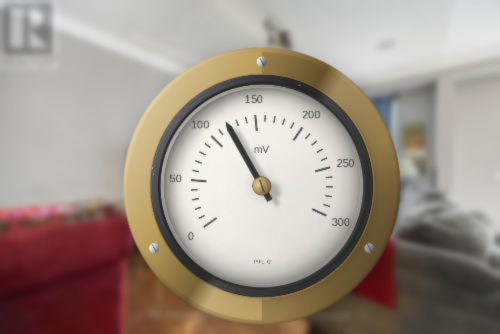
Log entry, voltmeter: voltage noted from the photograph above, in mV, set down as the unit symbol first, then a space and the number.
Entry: mV 120
